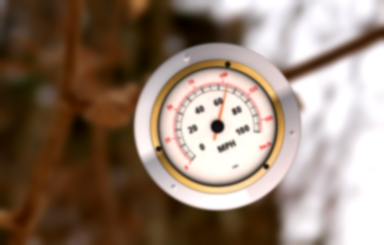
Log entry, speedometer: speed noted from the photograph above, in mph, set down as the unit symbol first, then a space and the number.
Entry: mph 65
